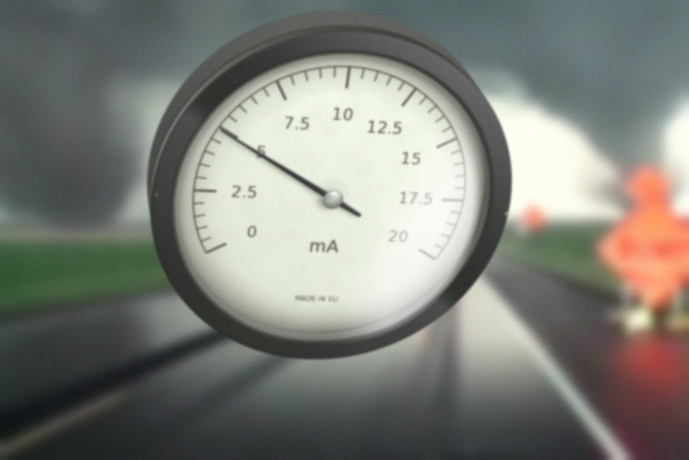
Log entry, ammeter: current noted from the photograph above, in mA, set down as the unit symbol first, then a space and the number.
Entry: mA 5
